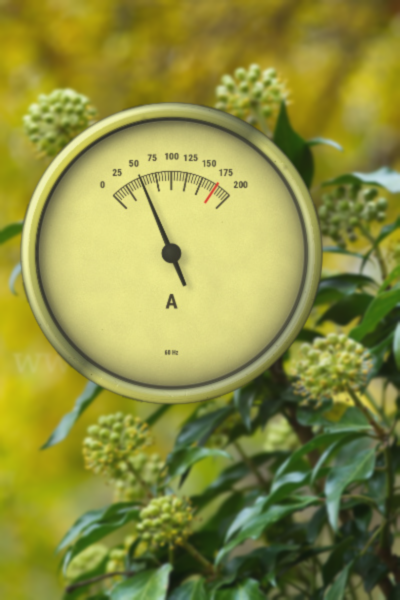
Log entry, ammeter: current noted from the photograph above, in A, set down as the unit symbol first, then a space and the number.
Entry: A 50
